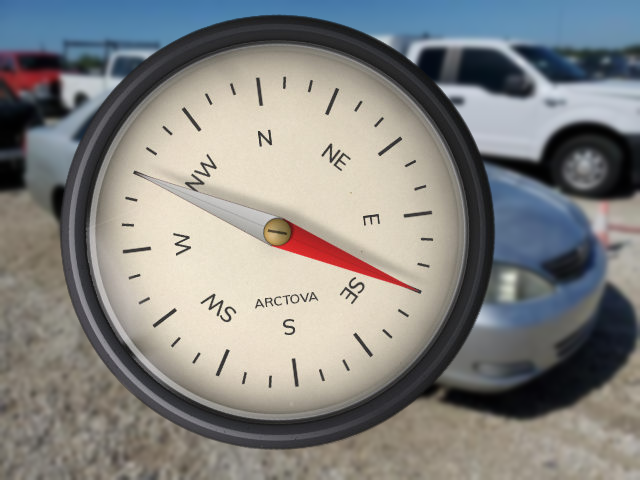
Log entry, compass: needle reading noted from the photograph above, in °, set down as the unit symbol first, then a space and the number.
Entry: ° 120
